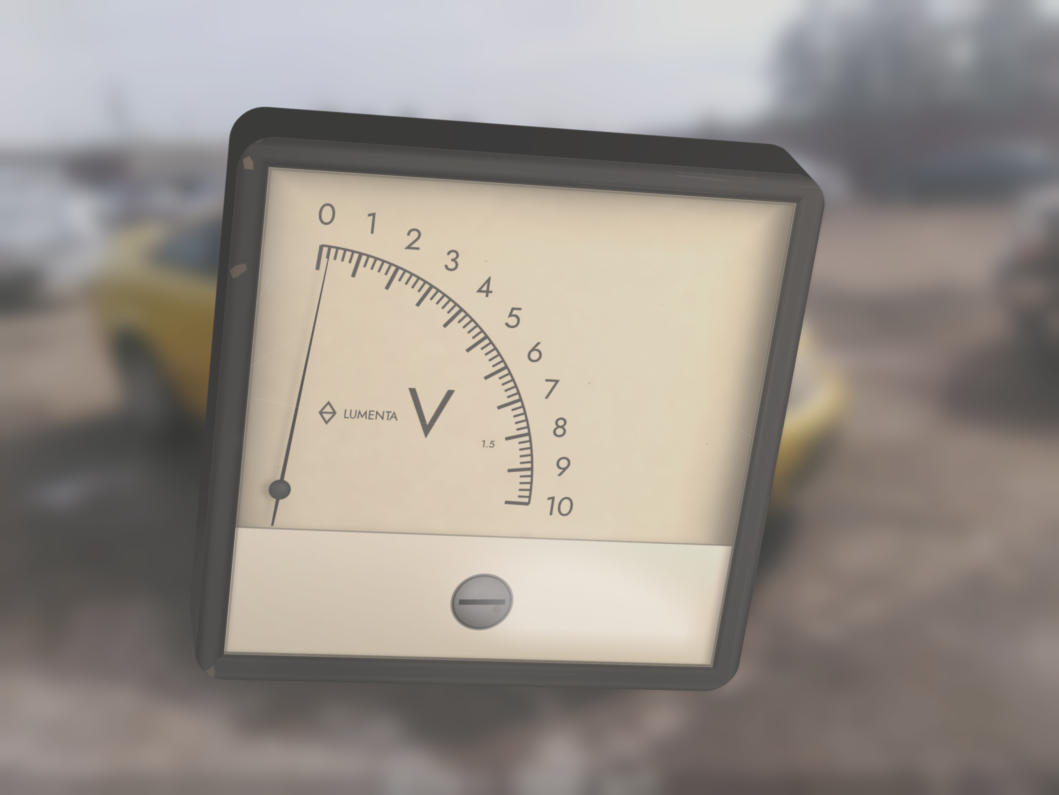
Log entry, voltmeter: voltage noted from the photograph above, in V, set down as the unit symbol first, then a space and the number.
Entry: V 0.2
